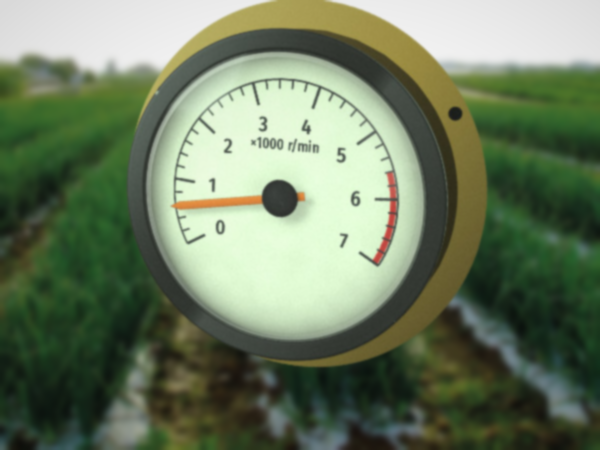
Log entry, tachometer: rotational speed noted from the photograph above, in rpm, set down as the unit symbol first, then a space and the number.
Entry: rpm 600
